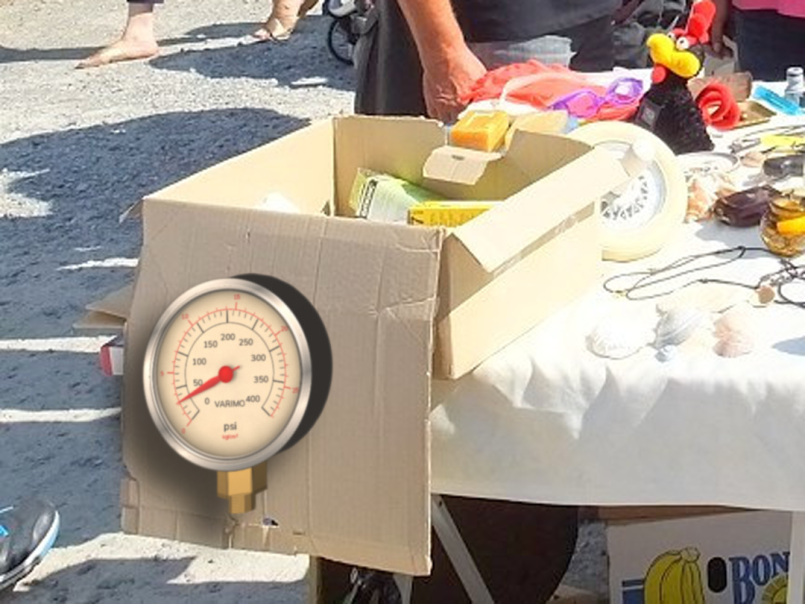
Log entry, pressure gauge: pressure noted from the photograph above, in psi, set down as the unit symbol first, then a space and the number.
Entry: psi 30
